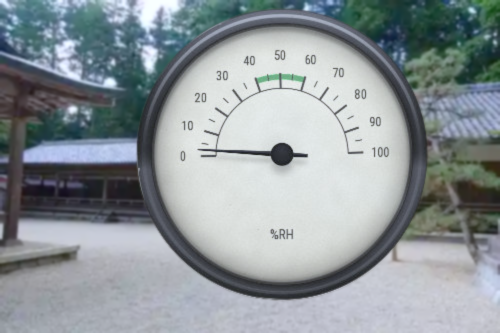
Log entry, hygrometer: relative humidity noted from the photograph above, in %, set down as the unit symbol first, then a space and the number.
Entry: % 2.5
